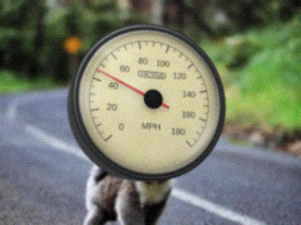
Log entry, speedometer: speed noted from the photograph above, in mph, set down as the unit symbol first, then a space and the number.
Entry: mph 45
